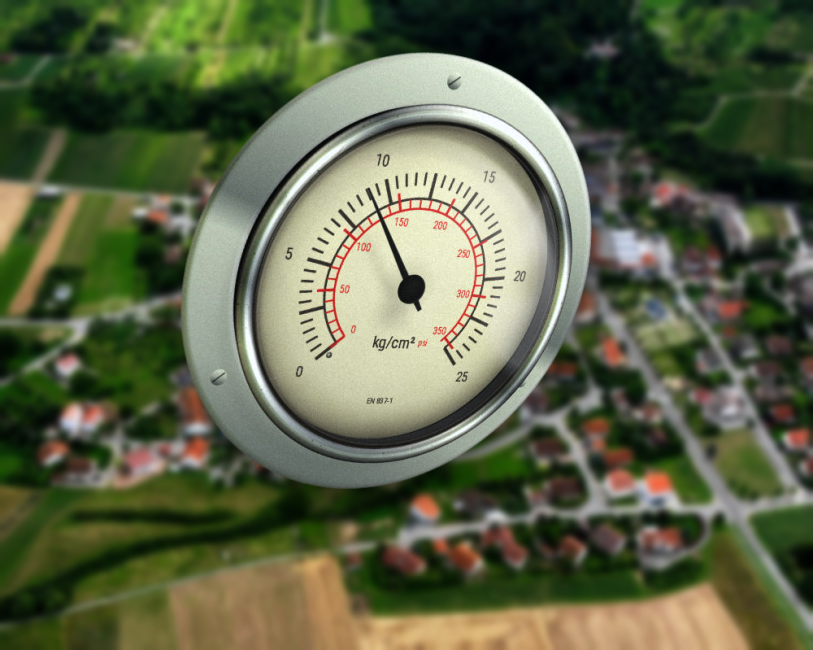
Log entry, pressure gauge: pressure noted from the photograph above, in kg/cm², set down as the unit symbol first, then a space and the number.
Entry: kg/cm² 9
